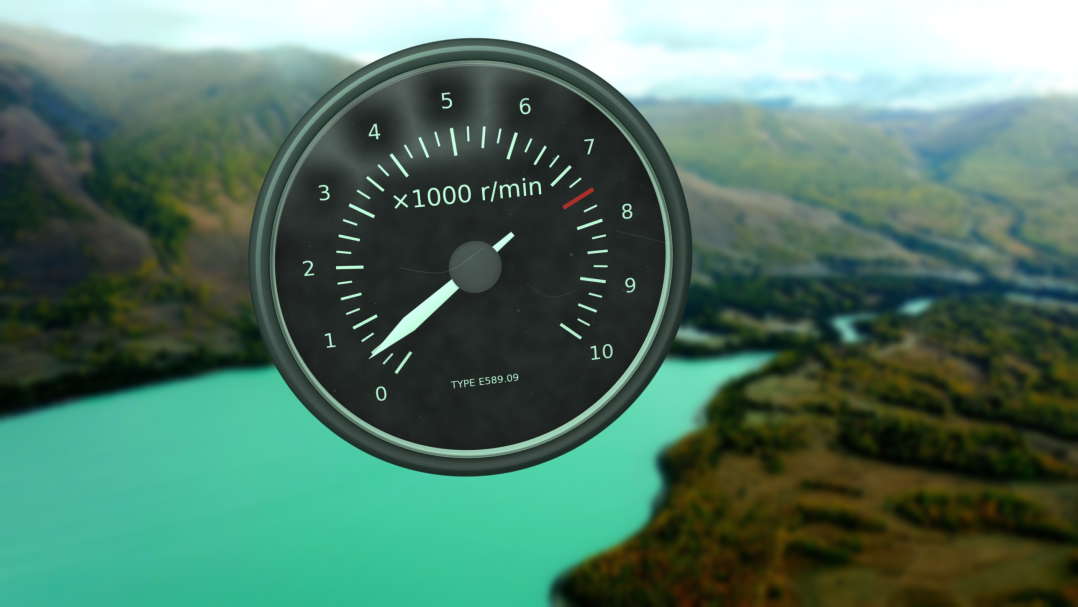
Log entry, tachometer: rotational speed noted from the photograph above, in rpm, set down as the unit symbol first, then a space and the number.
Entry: rpm 500
